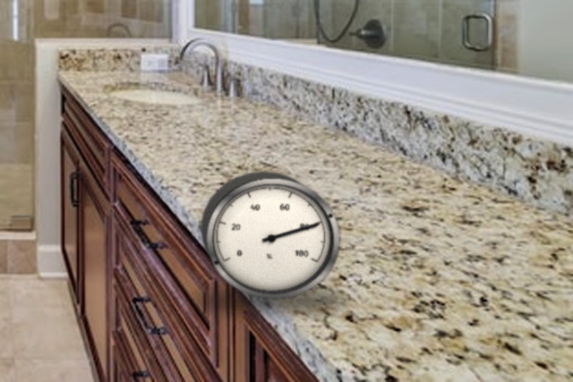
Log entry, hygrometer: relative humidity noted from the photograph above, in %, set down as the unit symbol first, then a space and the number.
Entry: % 80
